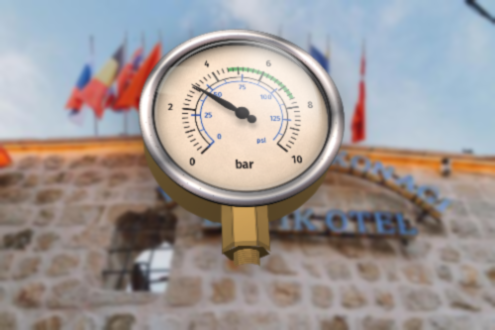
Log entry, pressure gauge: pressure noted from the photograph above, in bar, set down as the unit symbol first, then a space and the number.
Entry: bar 3
